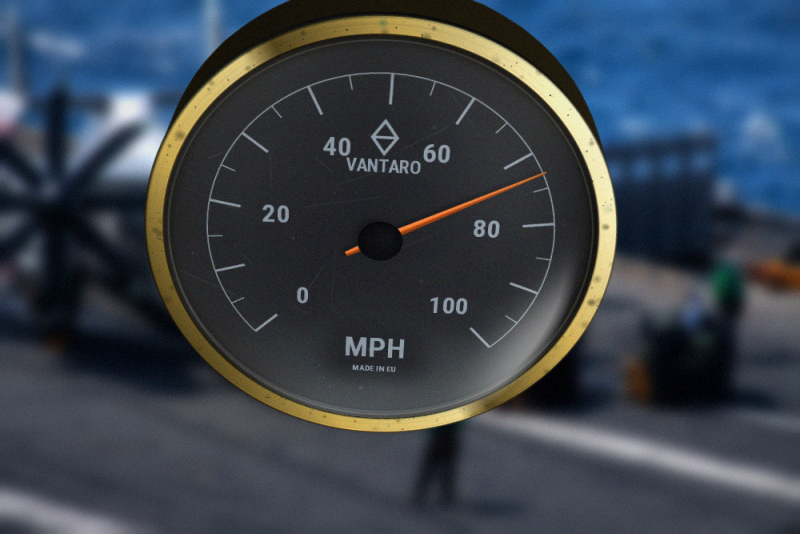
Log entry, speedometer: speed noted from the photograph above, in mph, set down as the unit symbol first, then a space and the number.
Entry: mph 72.5
